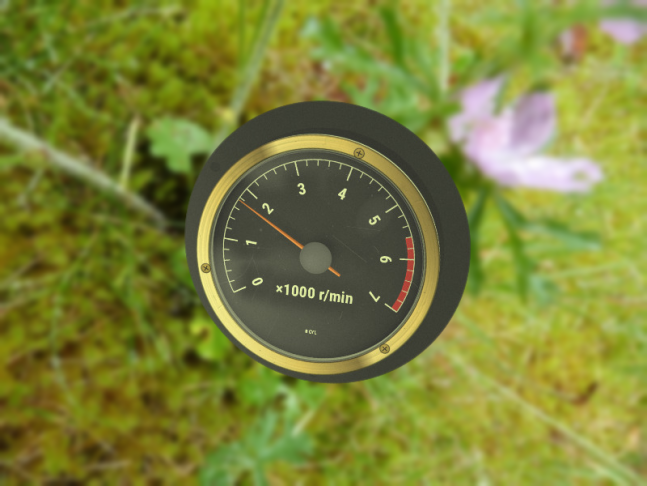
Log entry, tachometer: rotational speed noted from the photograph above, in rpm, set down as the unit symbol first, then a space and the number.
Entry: rpm 1800
